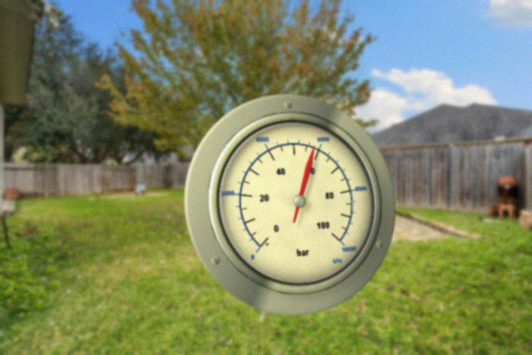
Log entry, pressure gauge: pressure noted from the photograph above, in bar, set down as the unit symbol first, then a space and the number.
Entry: bar 57.5
